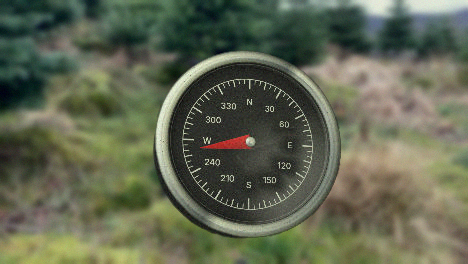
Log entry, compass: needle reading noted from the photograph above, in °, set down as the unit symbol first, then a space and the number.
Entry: ° 260
